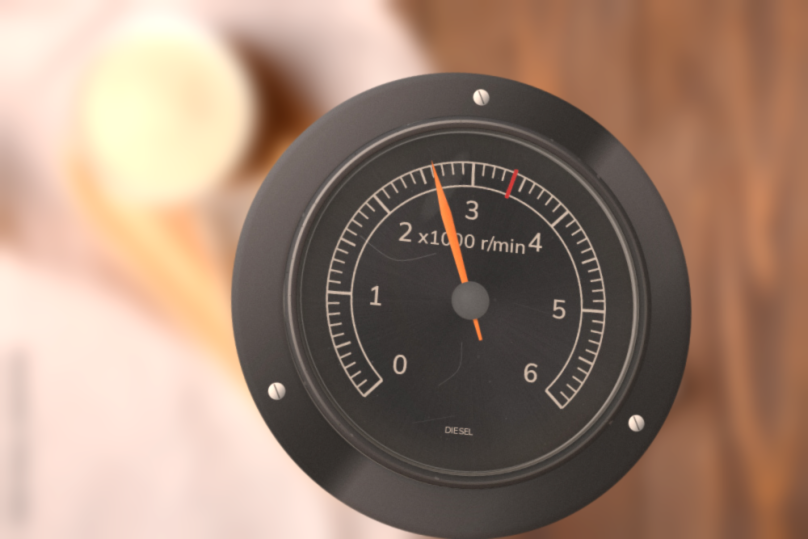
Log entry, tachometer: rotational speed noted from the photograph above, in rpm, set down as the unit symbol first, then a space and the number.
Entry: rpm 2600
